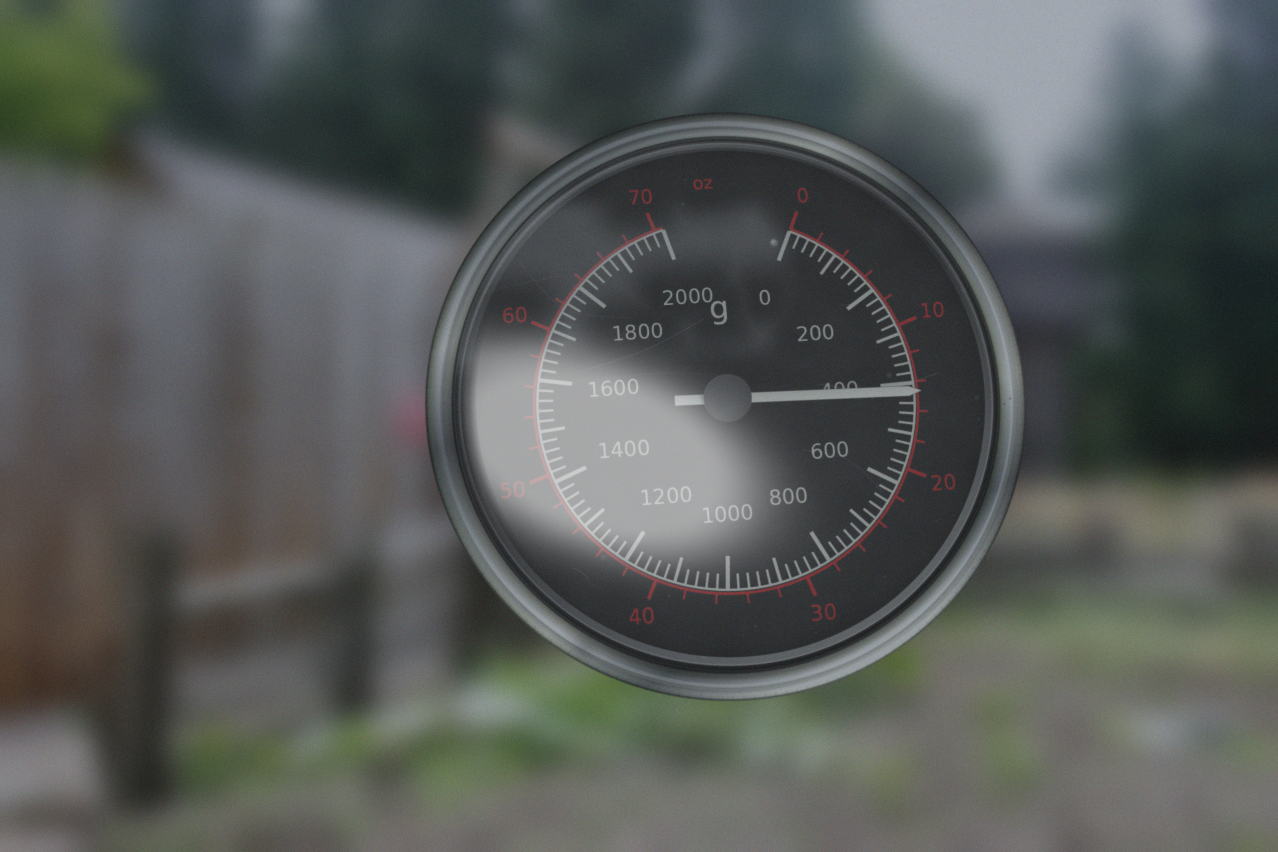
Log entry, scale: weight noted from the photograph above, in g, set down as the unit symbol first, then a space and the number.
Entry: g 420
